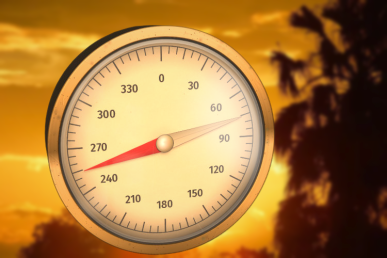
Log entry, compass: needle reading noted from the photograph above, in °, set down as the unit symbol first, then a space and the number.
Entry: ° 255
